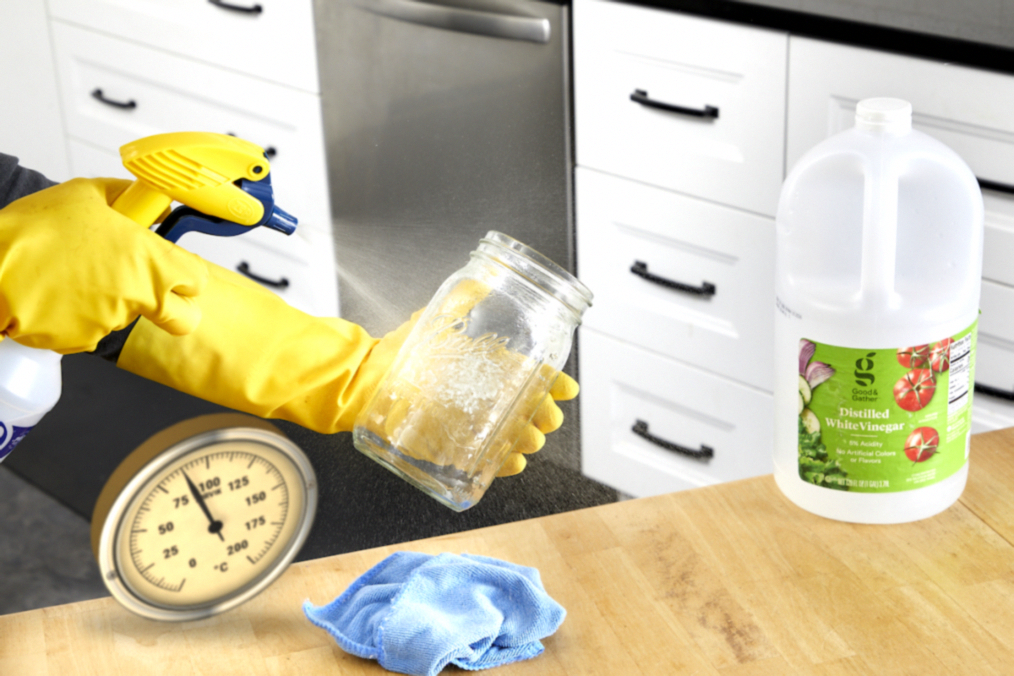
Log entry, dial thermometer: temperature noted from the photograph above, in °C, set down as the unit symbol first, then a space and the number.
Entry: °C 87.5
